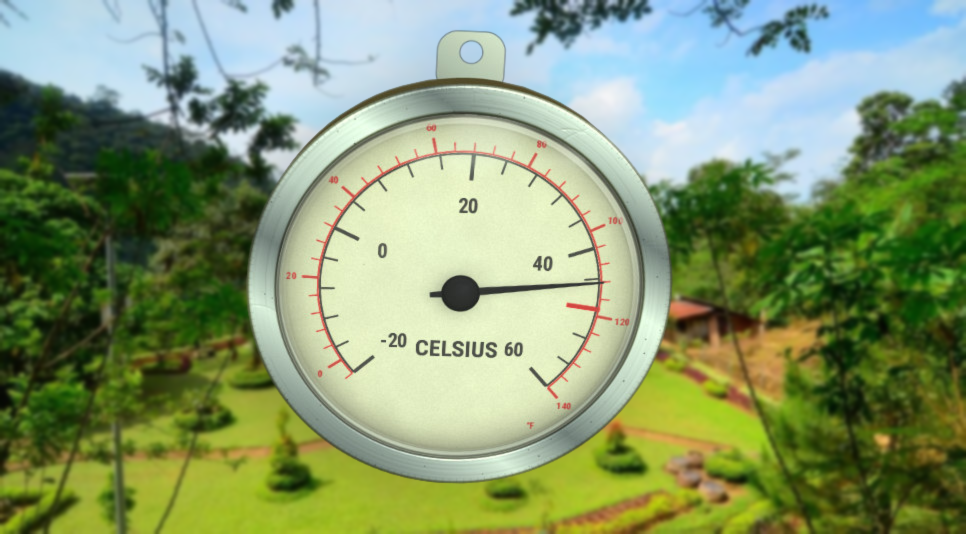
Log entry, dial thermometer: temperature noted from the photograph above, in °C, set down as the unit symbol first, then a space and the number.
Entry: °C 44
